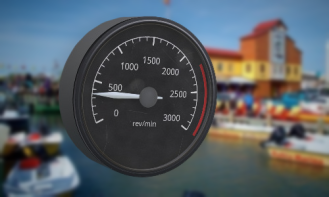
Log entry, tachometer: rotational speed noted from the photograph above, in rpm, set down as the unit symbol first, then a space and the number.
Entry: rpm 350
